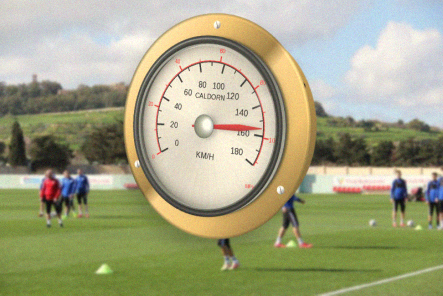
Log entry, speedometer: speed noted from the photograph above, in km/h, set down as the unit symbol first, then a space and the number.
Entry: km/h 155
